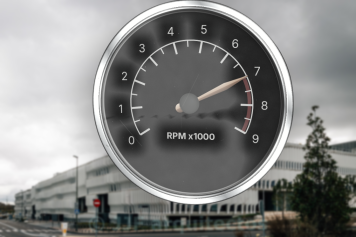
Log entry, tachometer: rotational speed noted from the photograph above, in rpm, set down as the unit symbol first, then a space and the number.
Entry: rpm 7000
